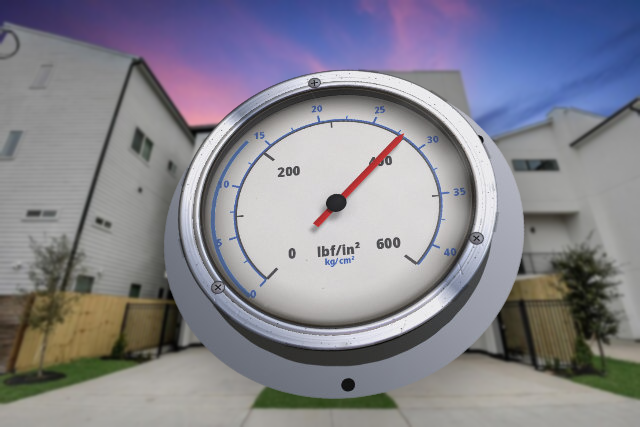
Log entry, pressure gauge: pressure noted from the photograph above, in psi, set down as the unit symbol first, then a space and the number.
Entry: psi 400
